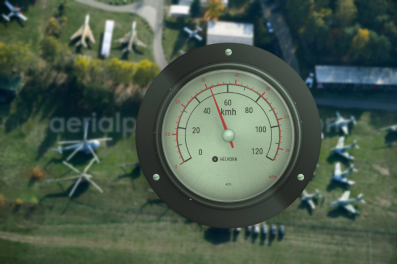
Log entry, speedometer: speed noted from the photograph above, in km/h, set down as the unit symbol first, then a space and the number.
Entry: km/h 50
